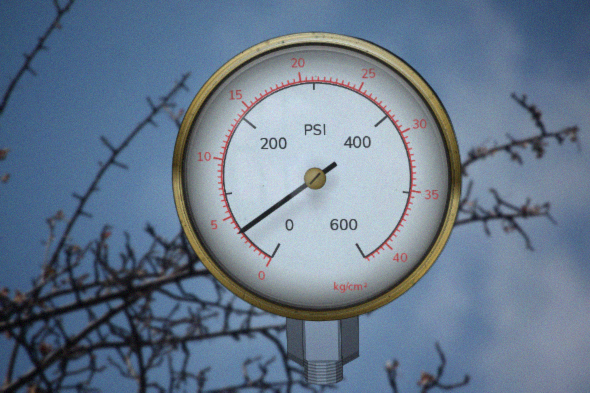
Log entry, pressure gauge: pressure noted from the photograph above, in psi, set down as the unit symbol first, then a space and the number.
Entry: psi 50
